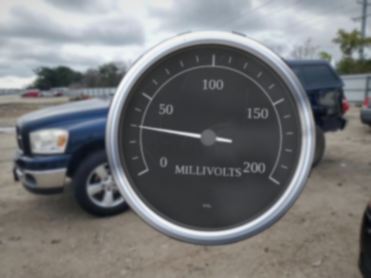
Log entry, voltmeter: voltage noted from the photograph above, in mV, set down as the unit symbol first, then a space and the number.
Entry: mV 30
